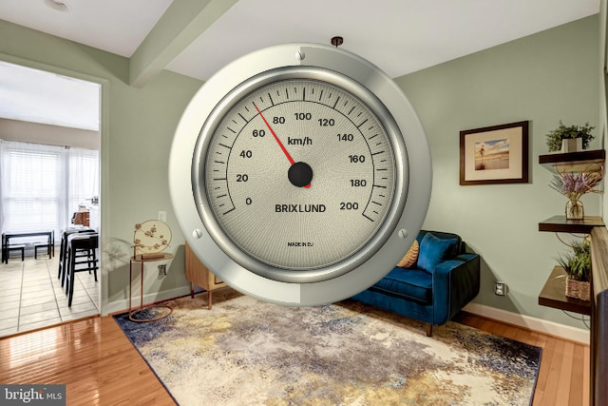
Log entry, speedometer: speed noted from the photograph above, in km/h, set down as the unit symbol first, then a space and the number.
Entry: km/h 70
